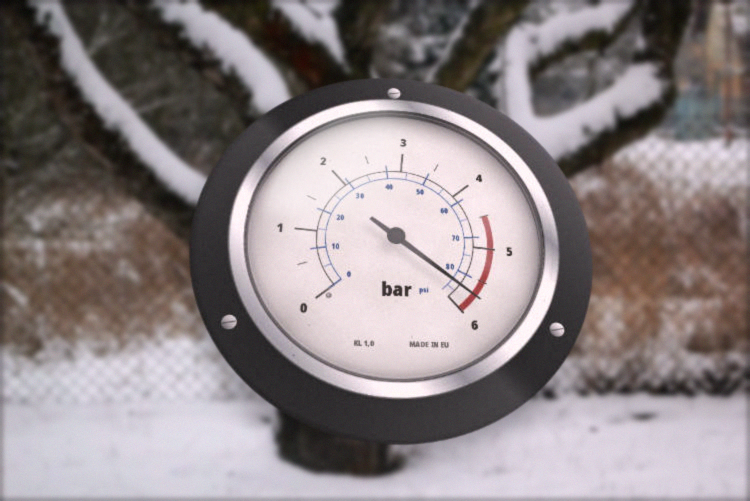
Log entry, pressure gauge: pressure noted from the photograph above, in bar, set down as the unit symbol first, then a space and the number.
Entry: bar 5.75
